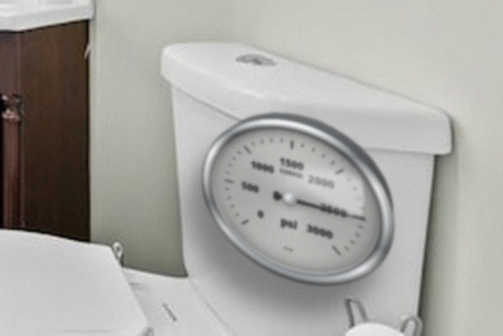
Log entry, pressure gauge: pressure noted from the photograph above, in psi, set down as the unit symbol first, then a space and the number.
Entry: psi 2500
